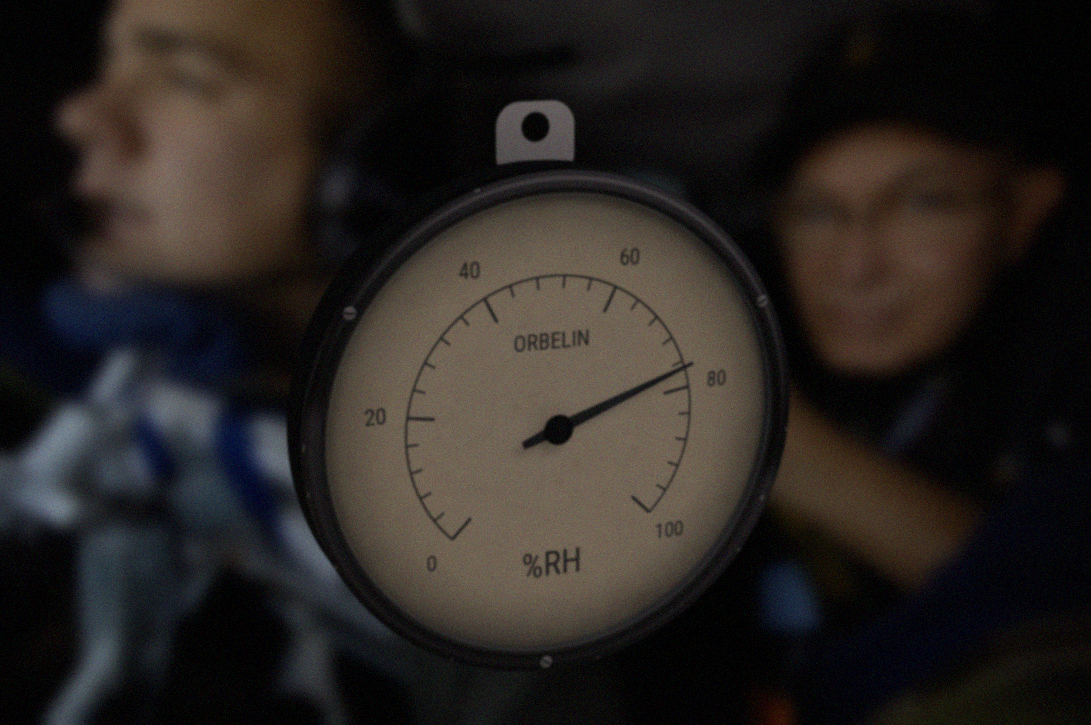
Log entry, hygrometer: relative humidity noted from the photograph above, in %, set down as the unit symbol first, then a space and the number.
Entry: % 76
